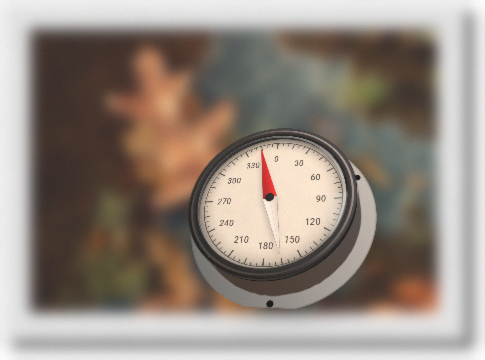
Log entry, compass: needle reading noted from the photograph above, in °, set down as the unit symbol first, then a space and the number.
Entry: ° 345
